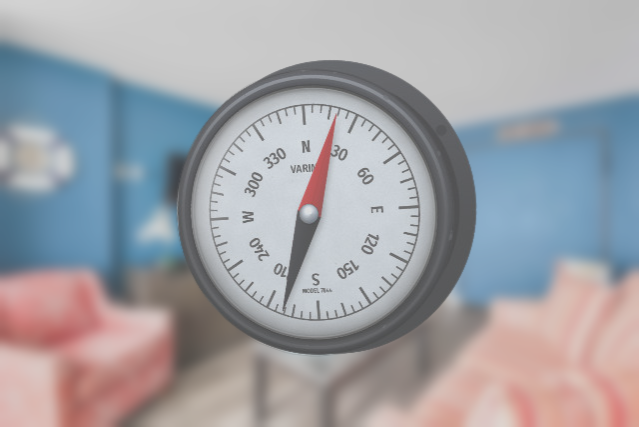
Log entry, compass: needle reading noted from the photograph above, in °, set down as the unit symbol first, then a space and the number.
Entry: ° 20
